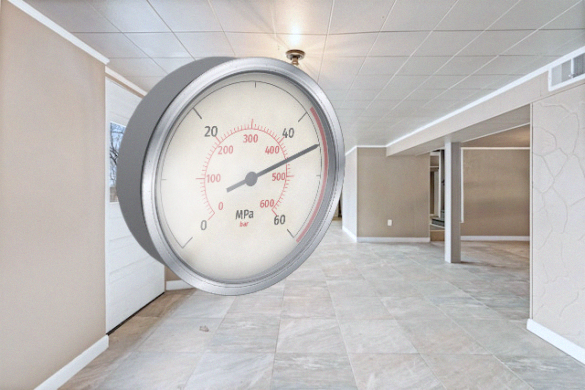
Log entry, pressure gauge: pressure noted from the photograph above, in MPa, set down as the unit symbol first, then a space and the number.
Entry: MPa 45
